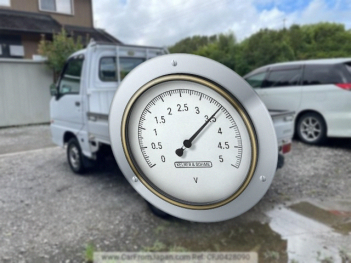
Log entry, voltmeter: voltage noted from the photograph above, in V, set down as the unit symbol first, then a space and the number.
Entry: V 3.5
